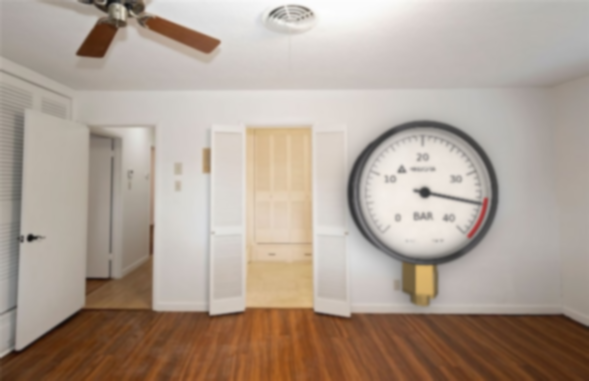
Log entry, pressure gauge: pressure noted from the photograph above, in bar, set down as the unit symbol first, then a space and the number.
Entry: bar 35
